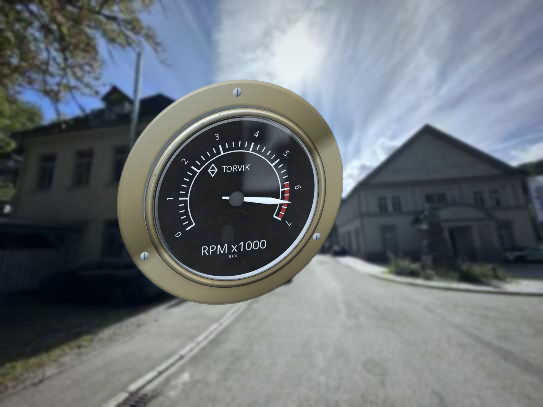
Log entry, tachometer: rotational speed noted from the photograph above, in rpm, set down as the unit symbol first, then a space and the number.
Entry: rpm 6400
